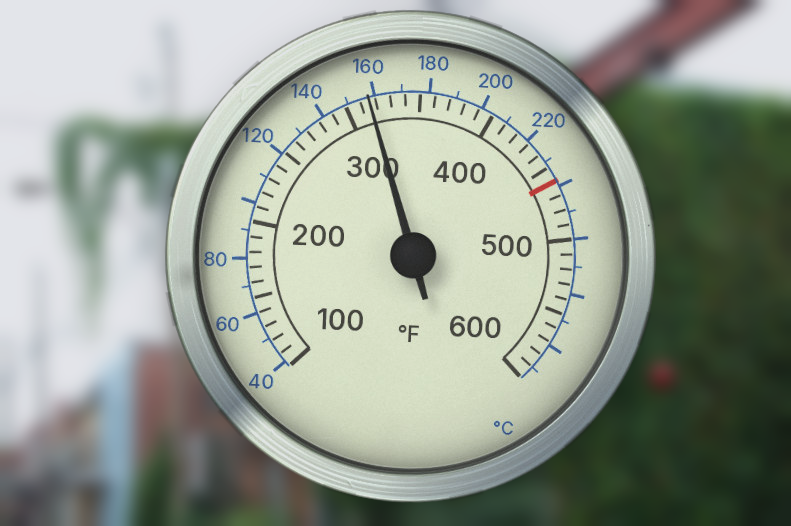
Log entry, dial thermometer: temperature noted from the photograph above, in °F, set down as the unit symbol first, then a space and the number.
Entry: °F 315
